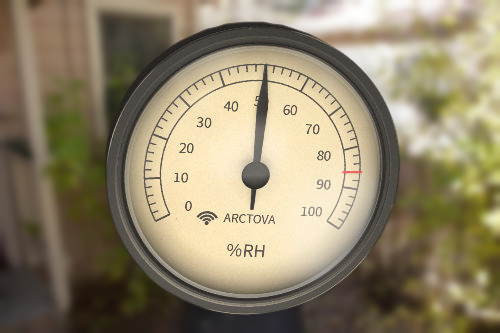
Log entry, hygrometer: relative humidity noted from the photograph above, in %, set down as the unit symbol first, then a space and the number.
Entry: % 50
